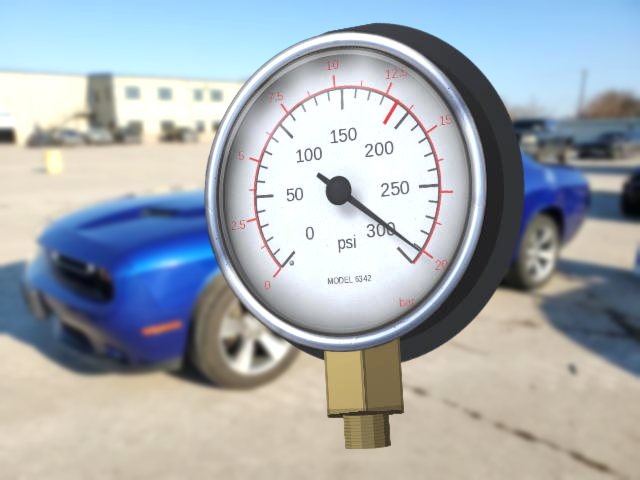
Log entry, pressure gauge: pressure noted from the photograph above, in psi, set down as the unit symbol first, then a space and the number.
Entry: psi 290
